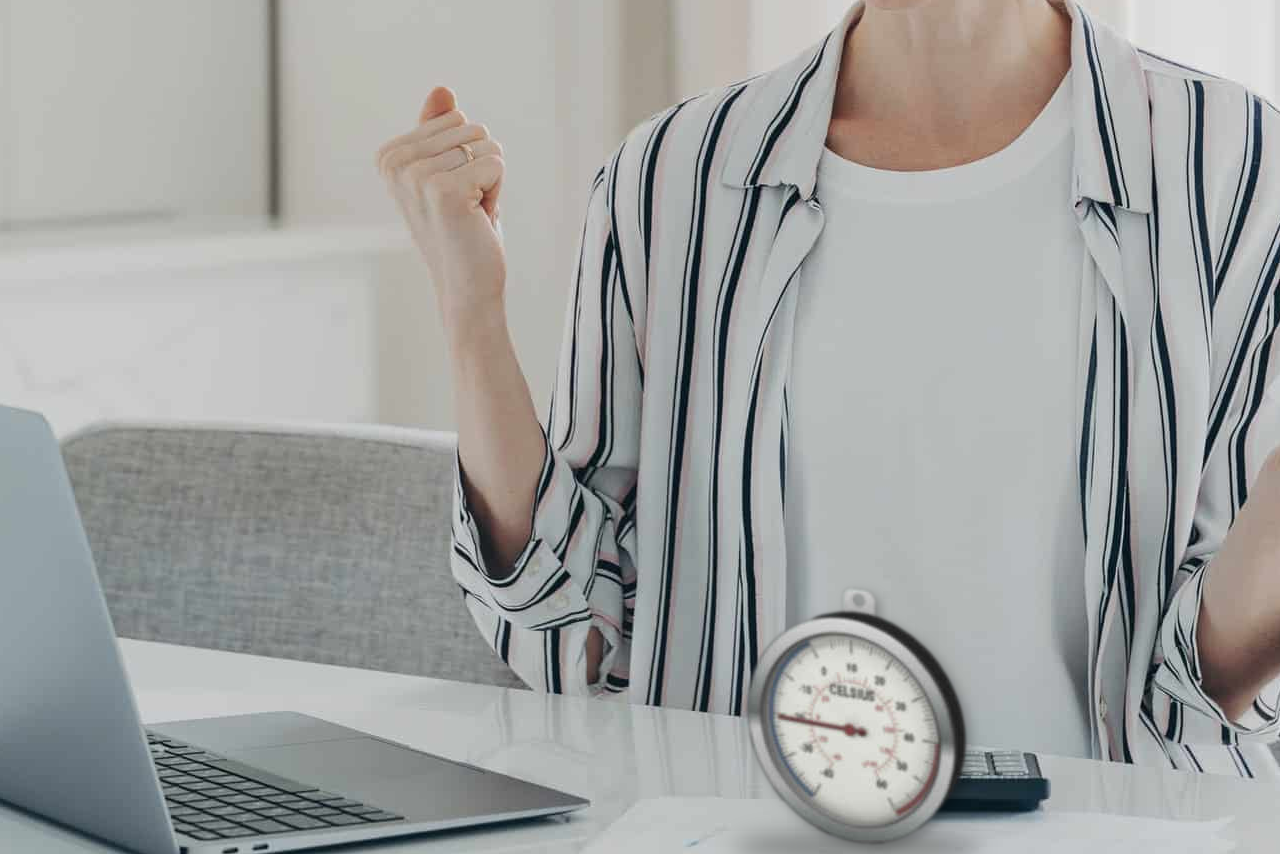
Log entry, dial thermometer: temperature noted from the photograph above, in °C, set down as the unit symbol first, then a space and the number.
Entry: °C -20
